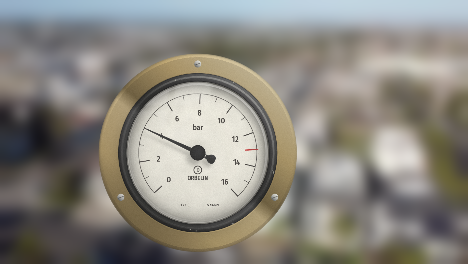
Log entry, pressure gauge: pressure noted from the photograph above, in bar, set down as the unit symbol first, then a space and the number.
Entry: bar 4
